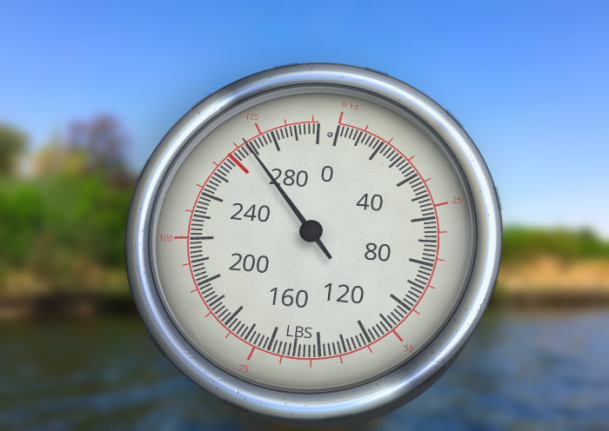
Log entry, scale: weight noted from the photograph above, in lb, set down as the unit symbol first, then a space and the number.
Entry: lb 268
